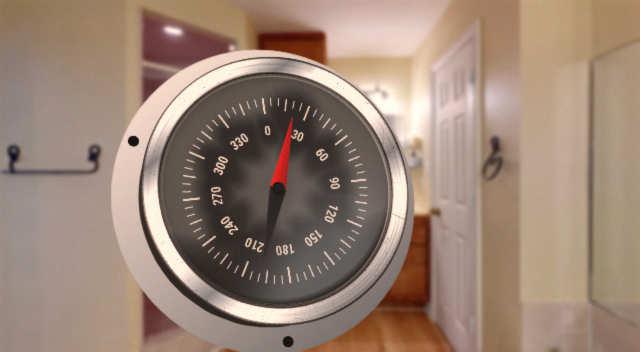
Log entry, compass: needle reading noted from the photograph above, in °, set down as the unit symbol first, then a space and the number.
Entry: ° 20
